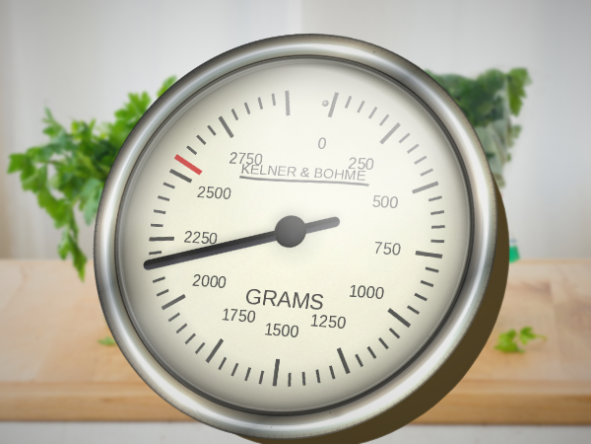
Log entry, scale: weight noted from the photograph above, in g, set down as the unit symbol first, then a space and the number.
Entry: g 2150
